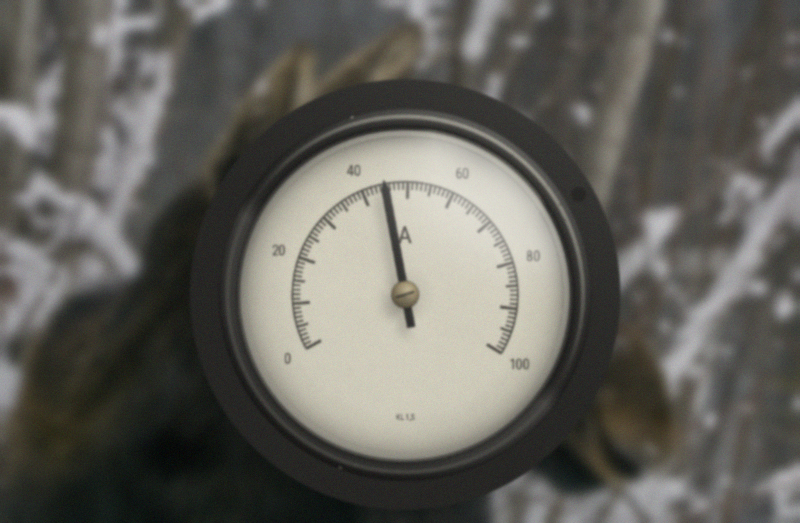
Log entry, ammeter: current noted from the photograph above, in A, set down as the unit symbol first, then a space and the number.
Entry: A 45
